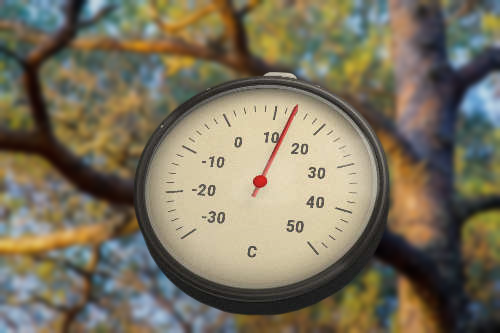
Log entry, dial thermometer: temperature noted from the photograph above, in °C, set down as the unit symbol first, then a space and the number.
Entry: °C 14
